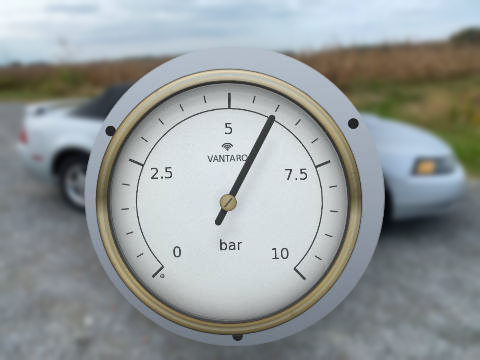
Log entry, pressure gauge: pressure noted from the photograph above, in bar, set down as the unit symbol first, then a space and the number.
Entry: bar 6
